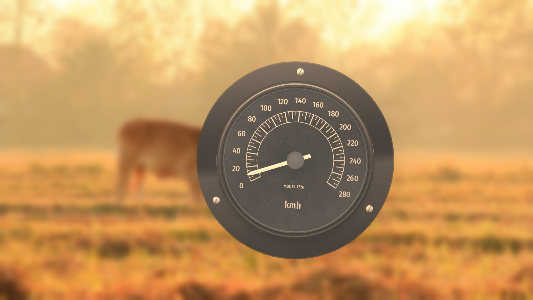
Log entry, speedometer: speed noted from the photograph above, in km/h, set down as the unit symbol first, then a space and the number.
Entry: km/h 10
